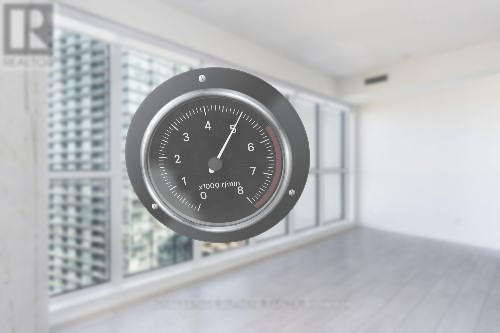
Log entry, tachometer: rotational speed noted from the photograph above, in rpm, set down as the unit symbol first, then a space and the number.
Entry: rpm 5000
